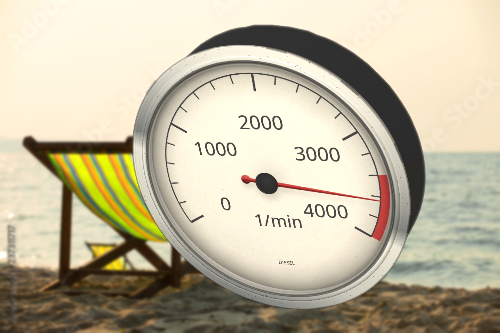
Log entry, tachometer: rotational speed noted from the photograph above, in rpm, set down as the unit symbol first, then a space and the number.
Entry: rpm 3600
